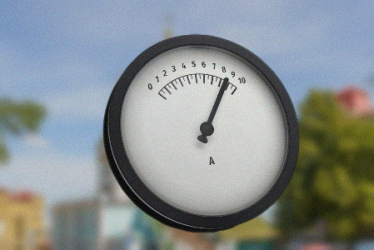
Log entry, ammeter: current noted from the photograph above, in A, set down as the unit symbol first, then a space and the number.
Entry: A 8.5
